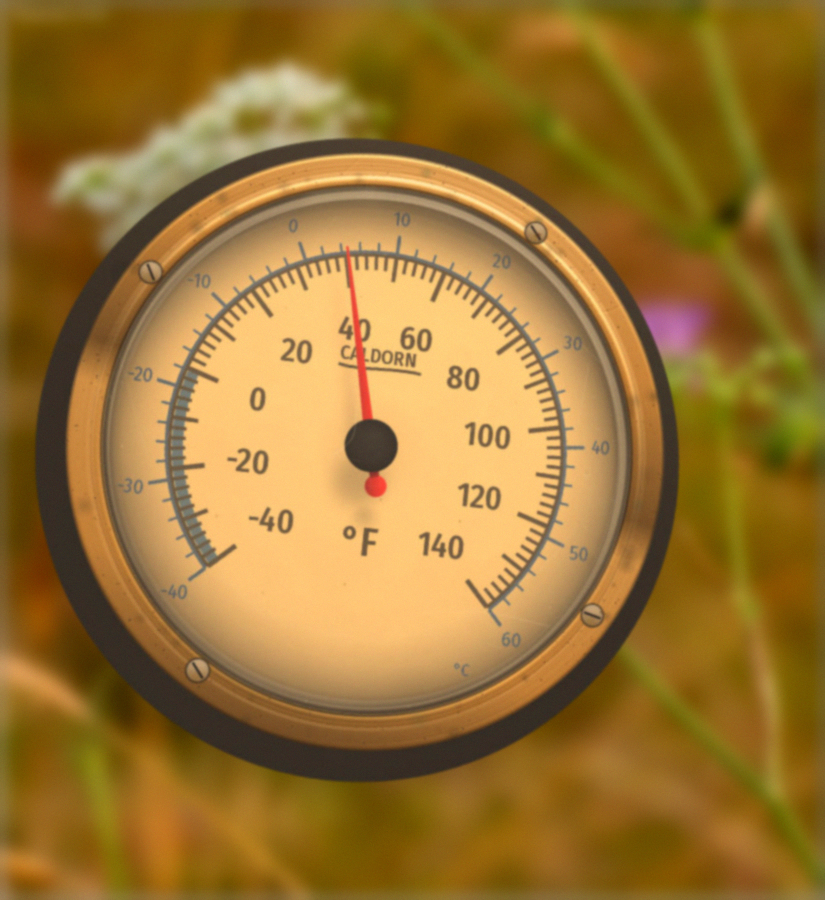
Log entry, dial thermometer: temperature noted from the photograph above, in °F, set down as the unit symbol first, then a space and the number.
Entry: °F 40
